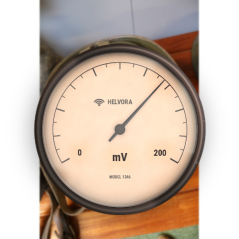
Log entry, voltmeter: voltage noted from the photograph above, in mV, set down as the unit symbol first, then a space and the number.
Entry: mV 135
